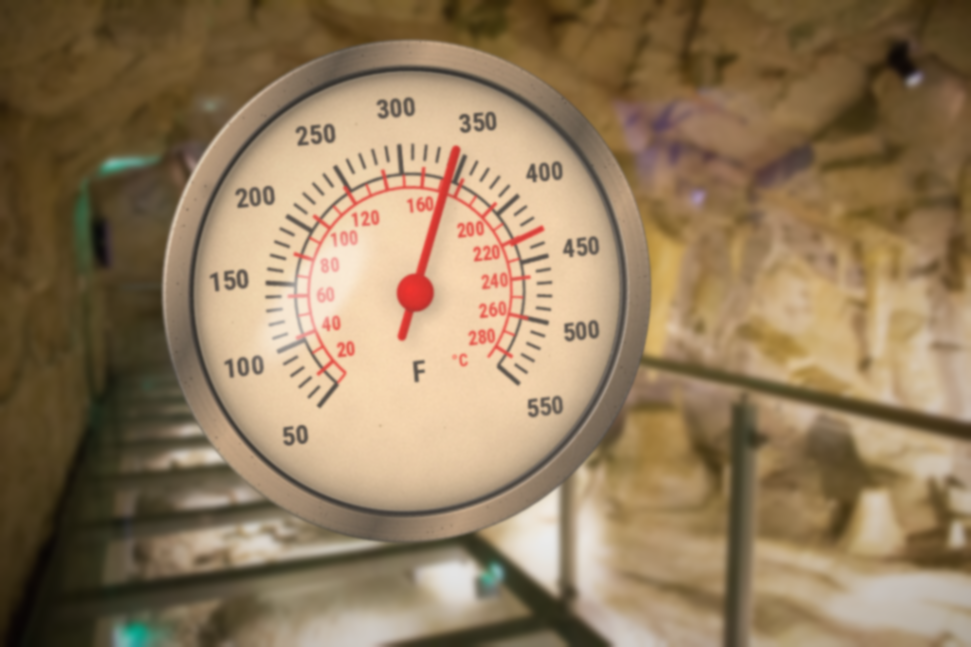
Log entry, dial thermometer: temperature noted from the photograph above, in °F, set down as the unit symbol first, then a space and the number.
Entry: °F 340
